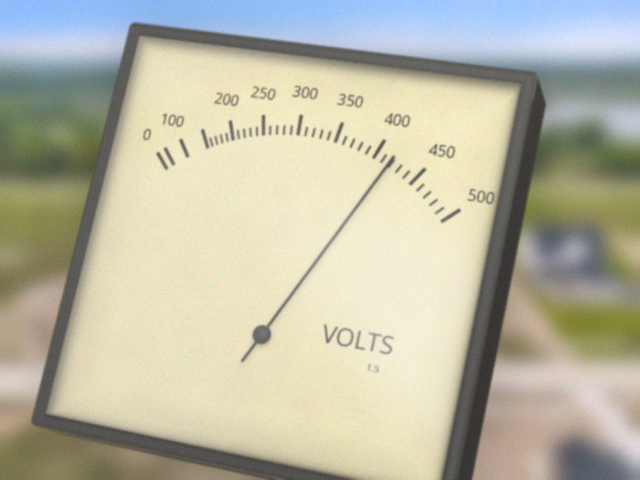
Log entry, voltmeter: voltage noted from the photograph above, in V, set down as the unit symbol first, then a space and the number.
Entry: V 420
